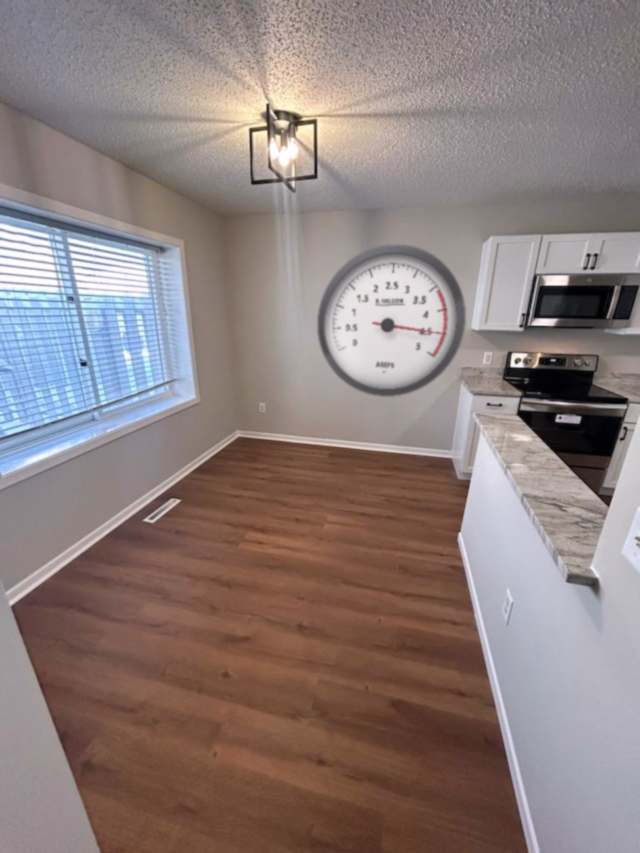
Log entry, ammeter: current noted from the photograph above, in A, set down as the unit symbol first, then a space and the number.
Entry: A 4.5
